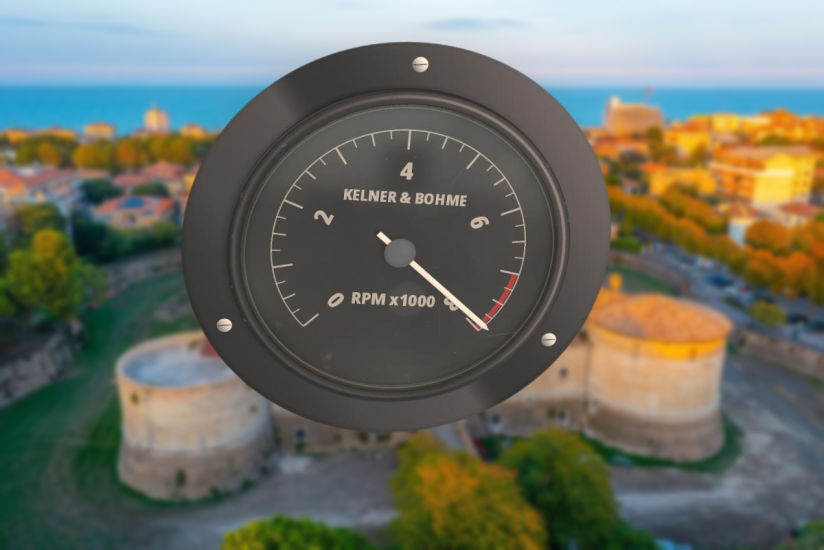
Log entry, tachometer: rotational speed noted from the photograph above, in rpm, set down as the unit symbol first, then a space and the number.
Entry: rpm 7875
